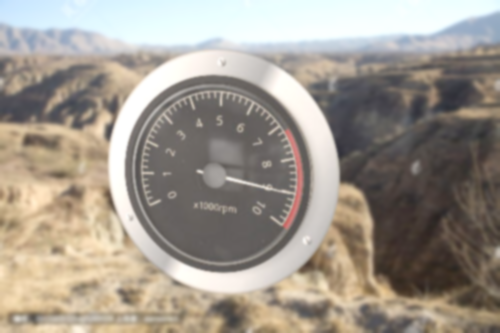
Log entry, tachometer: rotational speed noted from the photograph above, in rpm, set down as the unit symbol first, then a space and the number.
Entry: rpm 9000
